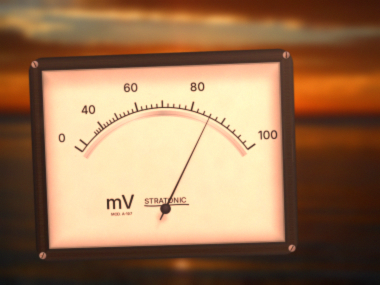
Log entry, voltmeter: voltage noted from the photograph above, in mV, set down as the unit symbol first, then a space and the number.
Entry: mV 86
